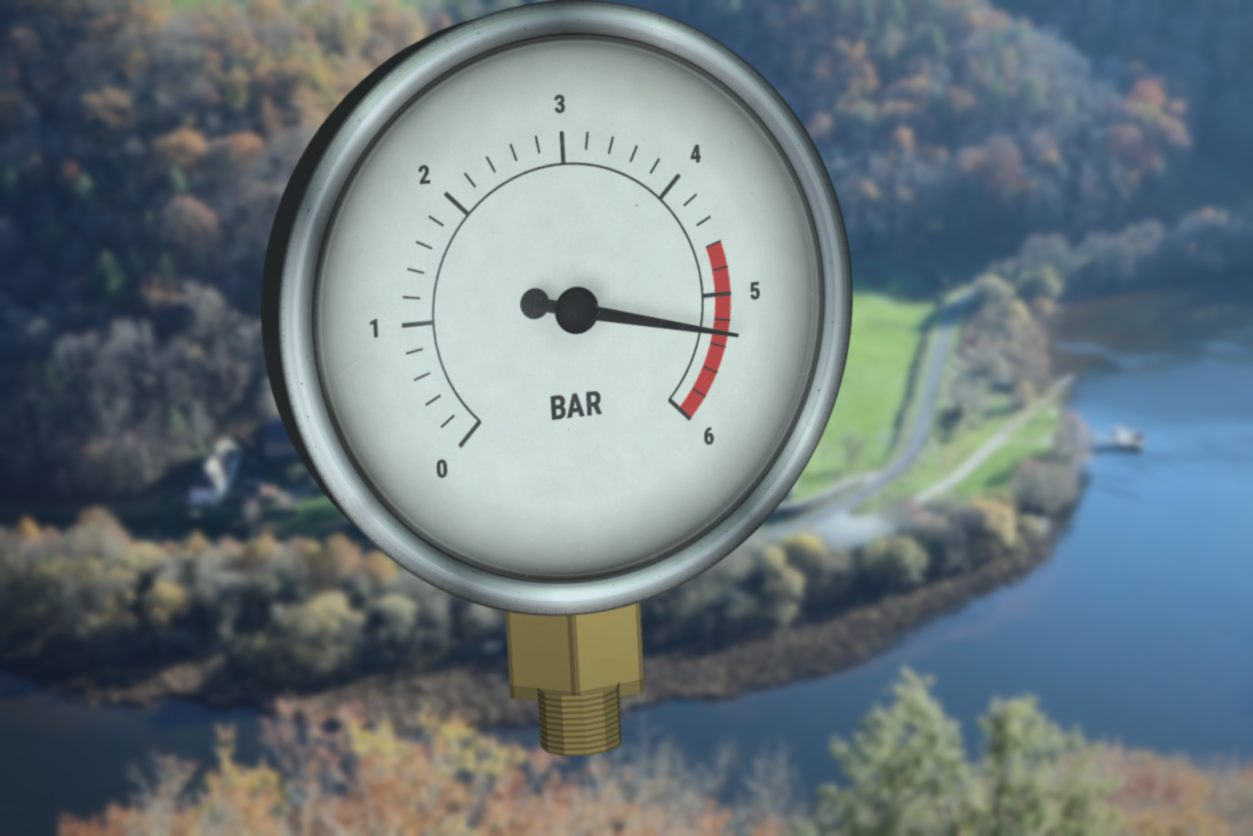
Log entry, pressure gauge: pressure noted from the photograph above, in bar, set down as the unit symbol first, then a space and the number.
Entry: bar 5.3
